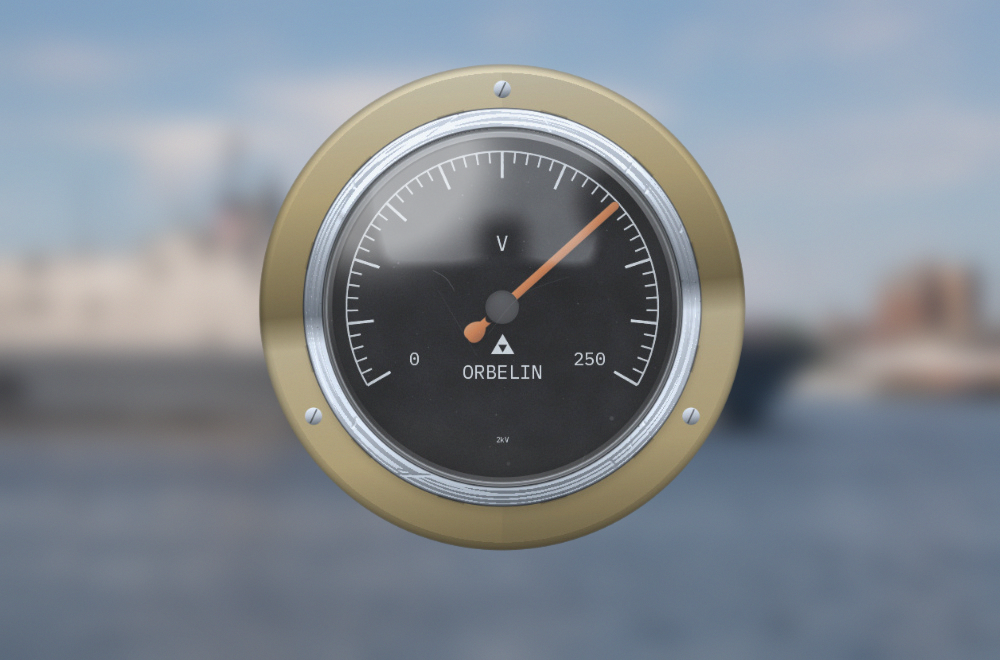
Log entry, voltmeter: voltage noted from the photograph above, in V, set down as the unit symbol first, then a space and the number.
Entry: V 175
